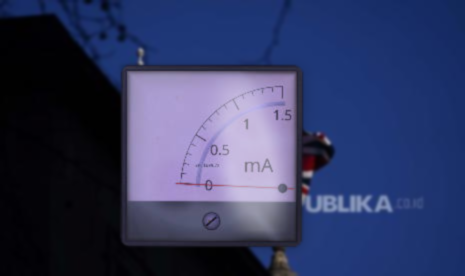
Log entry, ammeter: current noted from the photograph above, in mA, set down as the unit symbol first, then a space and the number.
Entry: mA 0
